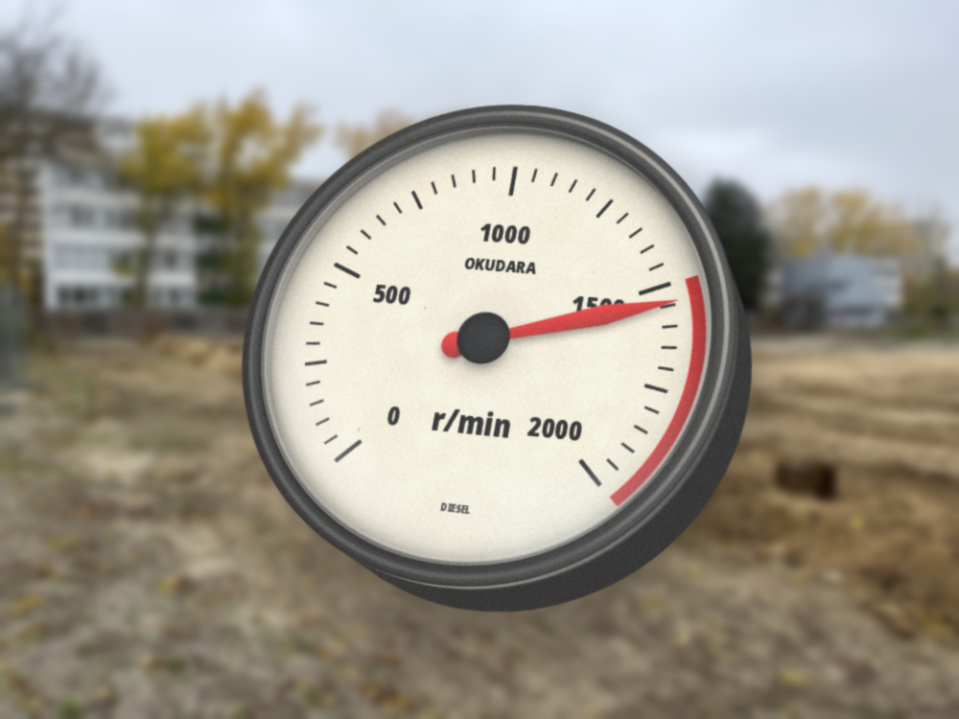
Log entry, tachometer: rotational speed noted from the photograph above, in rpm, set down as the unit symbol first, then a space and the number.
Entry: rpm 1550
